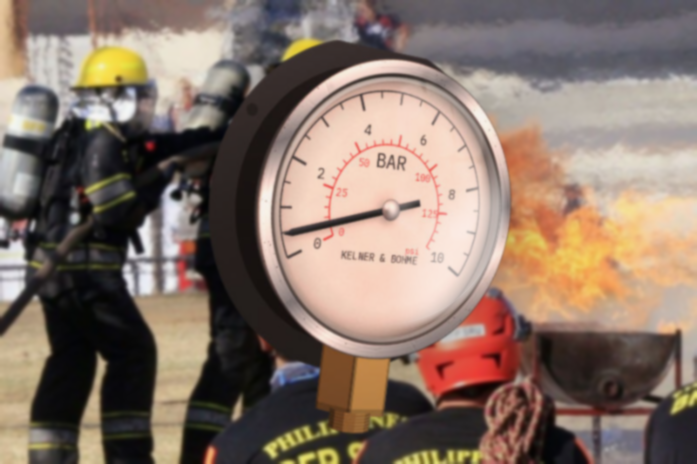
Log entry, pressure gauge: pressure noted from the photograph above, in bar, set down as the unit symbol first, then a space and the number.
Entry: bar 0.5
